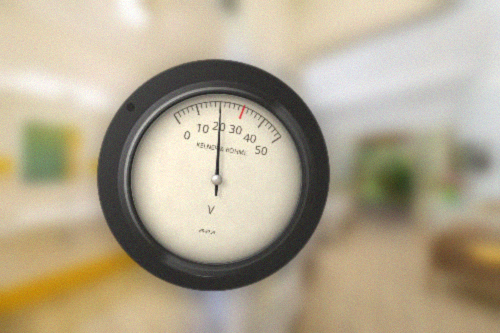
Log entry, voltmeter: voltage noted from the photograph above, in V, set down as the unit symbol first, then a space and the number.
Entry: V 20
